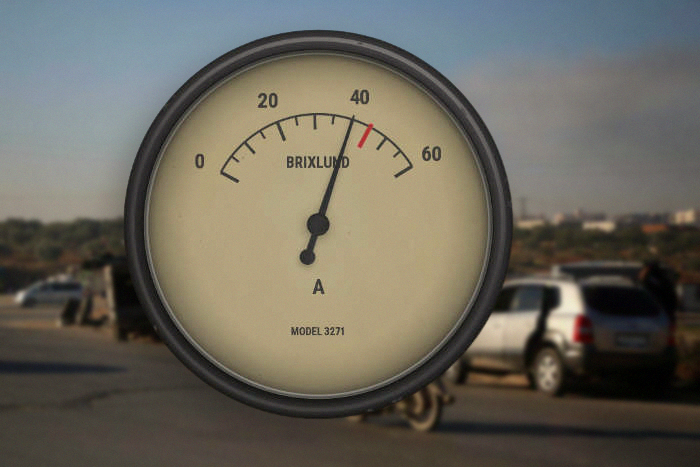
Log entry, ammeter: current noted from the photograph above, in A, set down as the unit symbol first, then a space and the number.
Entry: A 40
